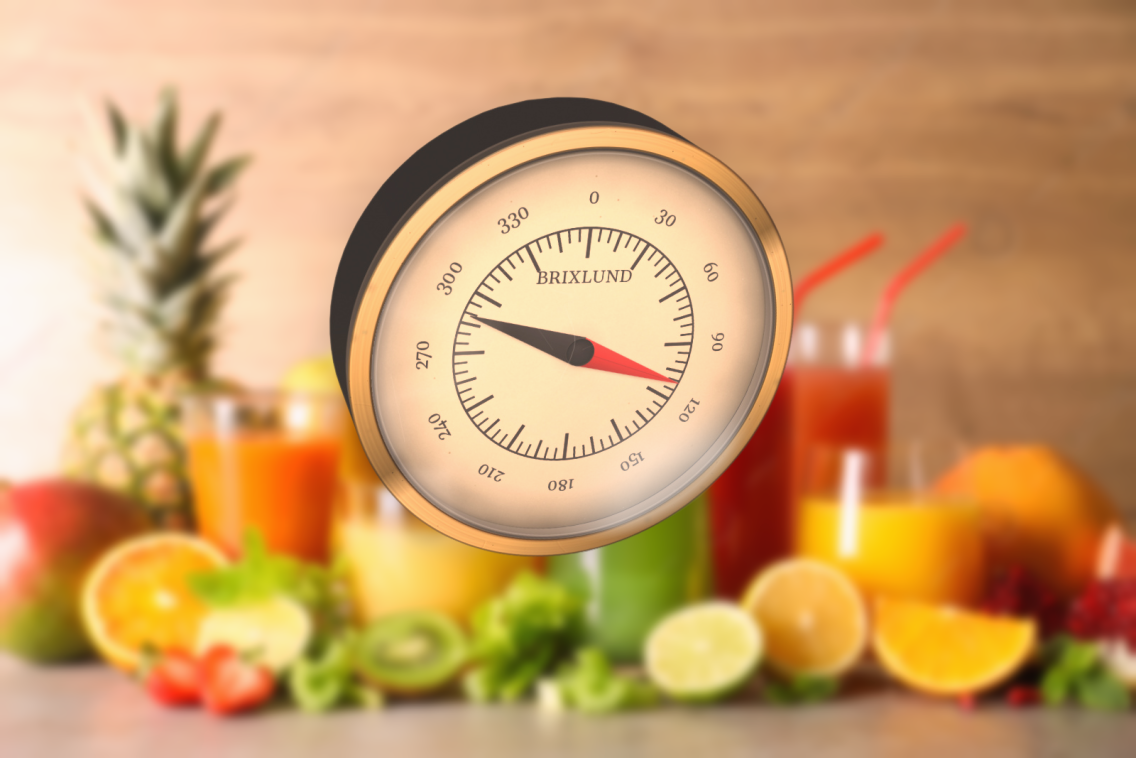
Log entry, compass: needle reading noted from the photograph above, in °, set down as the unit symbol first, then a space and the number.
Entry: ° 110
